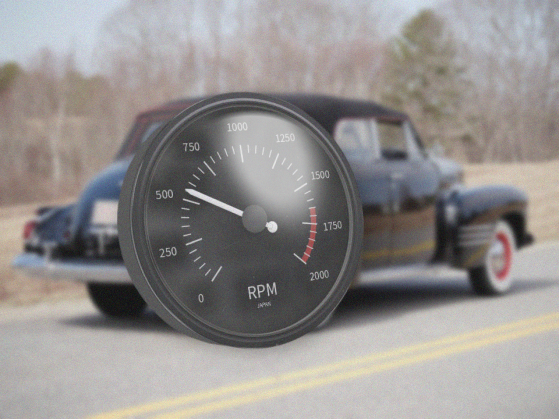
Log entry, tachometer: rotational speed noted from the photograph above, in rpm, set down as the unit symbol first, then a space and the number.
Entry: rpm 550
